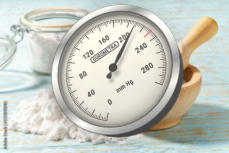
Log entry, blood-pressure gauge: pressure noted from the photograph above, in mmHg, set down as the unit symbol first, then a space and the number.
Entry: mmHg 210
